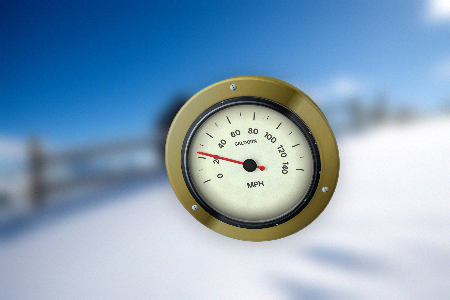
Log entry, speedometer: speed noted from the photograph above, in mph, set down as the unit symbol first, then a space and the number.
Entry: mph 25
